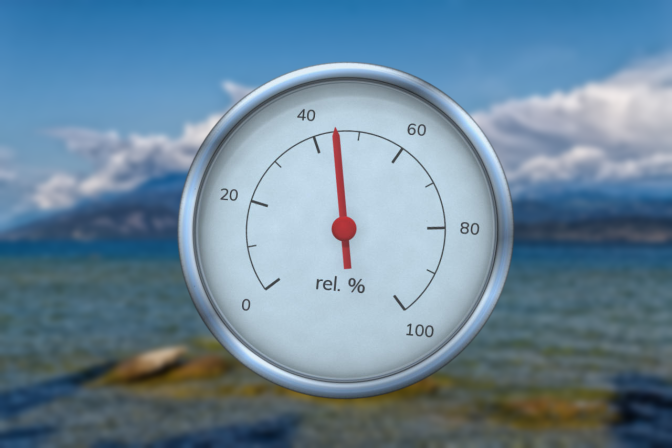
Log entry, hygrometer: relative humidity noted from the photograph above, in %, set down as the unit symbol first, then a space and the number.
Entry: % 45
